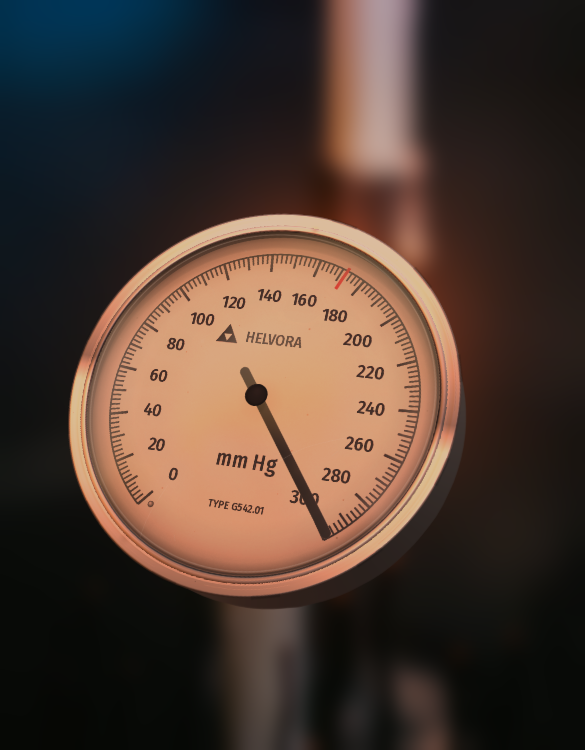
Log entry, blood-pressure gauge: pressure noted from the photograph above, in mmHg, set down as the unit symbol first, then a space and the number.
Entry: mmHg 298
